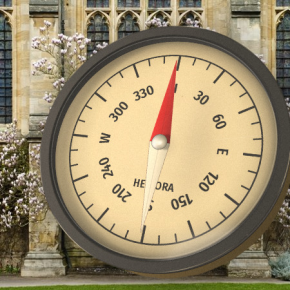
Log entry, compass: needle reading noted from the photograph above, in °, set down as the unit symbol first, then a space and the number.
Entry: ° 0
